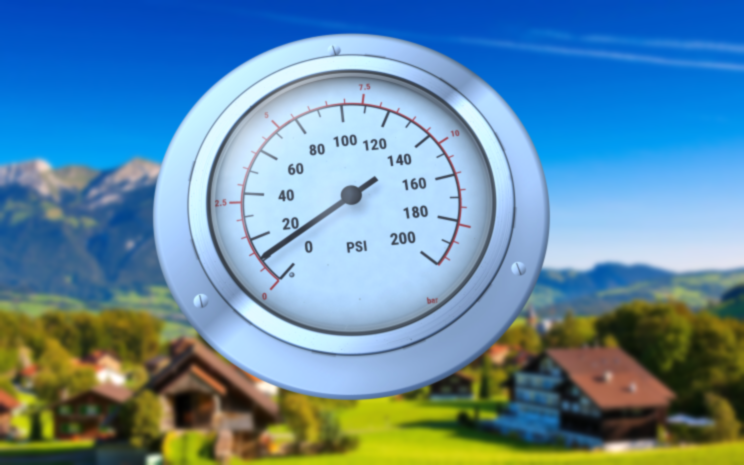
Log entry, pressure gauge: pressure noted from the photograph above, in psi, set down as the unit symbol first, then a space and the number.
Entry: psi 10
